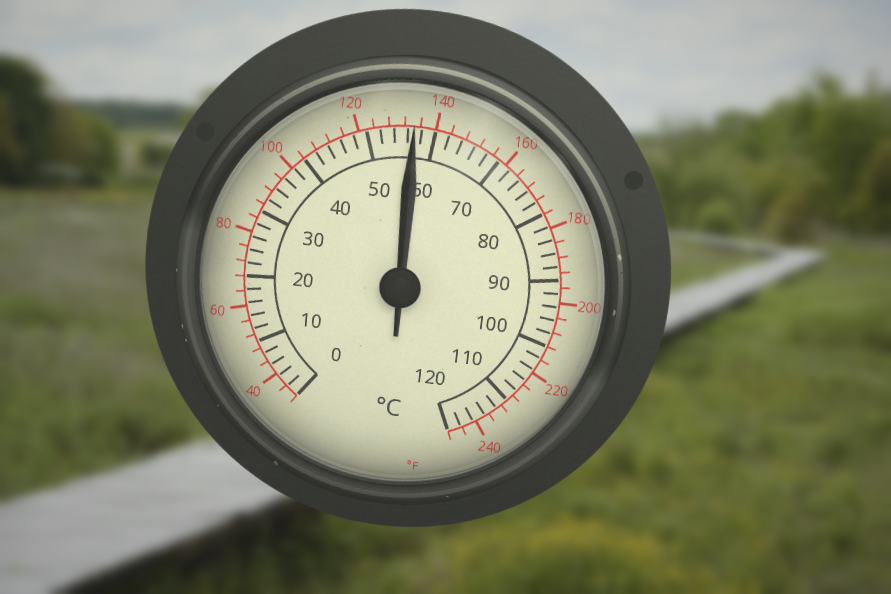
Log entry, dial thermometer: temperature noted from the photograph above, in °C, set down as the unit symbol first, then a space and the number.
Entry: °C 57
